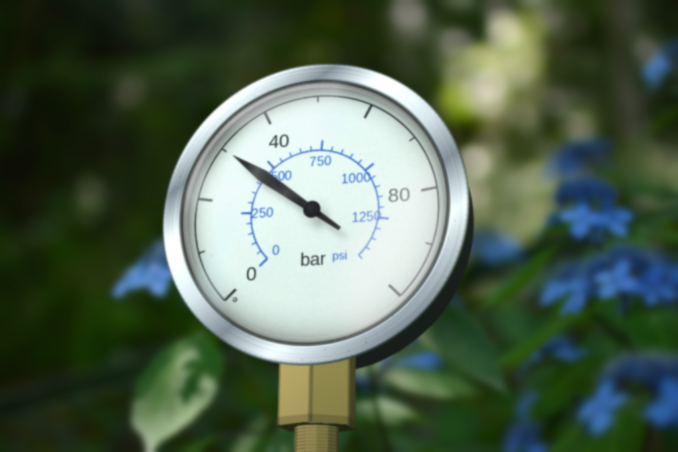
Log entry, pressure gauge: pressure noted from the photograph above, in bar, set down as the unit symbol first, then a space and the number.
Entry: bar 30
